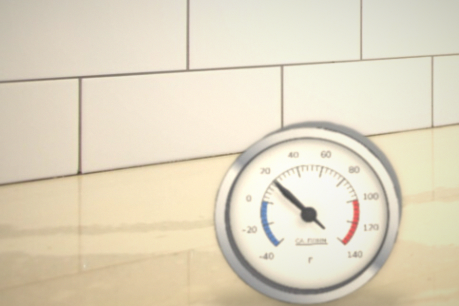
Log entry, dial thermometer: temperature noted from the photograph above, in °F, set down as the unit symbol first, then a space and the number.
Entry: °F 20
